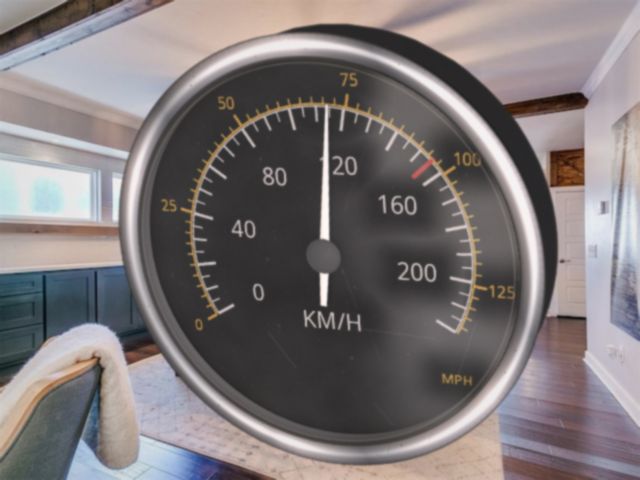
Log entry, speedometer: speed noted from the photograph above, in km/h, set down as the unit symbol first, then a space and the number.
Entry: km/h 115
